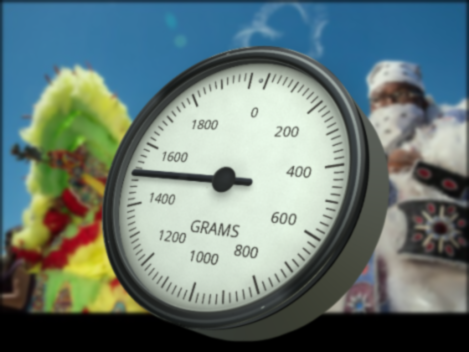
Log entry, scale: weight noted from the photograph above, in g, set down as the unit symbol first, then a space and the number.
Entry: g 1500
